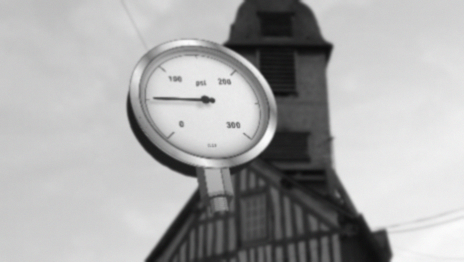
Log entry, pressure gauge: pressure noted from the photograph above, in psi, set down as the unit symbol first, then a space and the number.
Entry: psi 50
